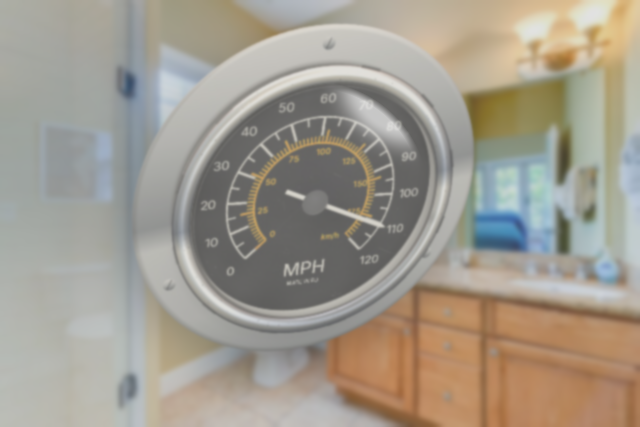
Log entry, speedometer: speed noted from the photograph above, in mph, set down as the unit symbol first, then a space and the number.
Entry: mph 110
